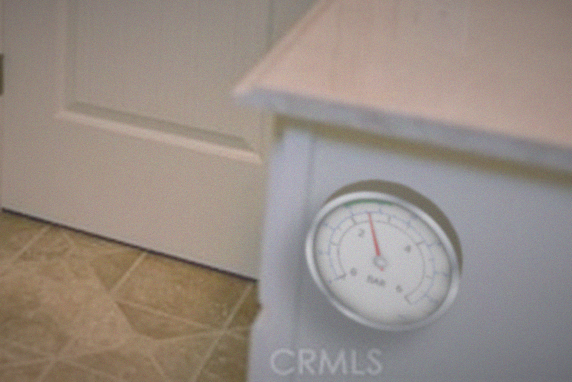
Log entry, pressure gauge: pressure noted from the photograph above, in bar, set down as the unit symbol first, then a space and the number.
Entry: bar 2.5
